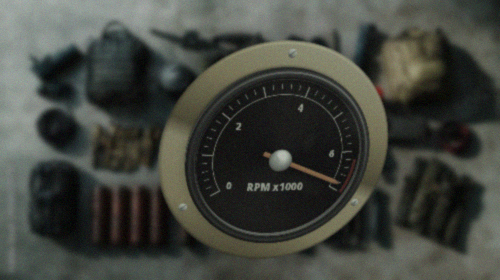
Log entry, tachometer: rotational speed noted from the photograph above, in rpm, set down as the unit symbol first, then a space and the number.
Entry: rpm 6800
